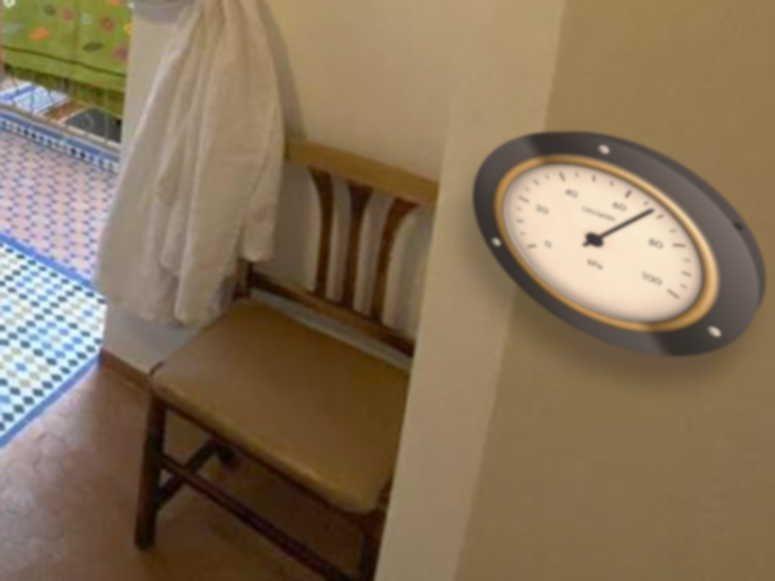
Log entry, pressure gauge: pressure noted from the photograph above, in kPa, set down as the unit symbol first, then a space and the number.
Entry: kPa 67.5
